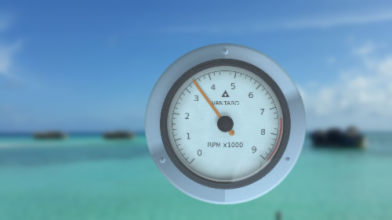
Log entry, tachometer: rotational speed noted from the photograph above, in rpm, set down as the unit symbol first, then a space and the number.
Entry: rpm 3400
